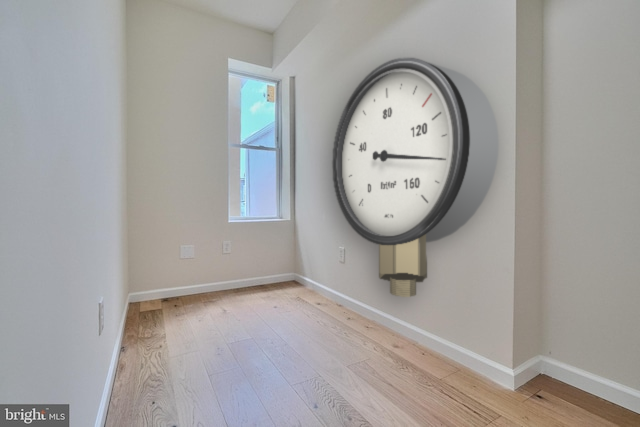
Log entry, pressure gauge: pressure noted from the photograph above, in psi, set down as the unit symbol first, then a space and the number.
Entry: psi 140
